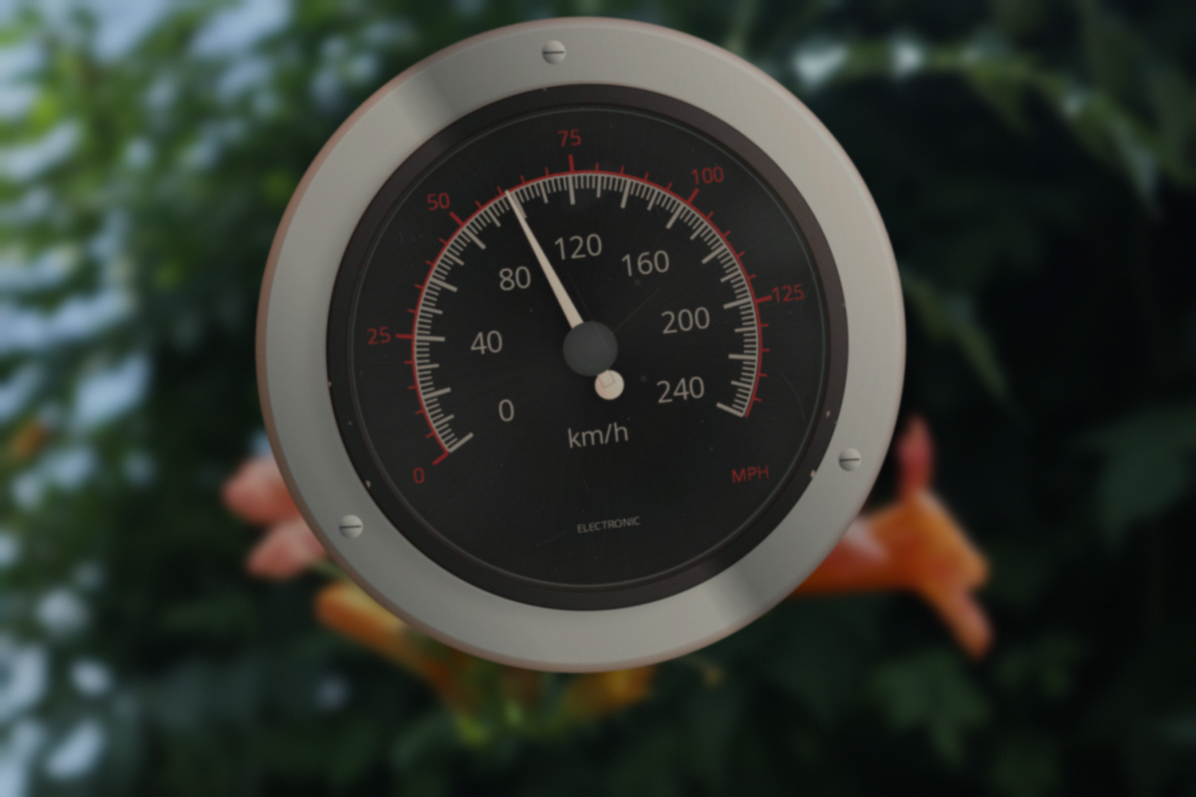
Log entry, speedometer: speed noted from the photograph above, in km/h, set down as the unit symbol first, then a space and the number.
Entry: km/h 98
